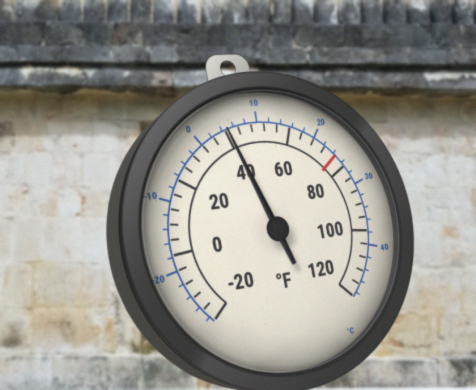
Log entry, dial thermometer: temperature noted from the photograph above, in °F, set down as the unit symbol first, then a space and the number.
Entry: °F 40
